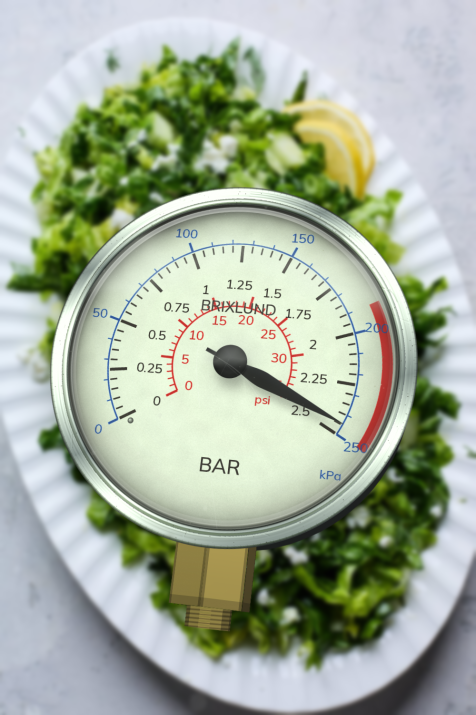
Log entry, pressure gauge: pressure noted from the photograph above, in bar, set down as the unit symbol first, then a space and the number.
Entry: bar 2.45
